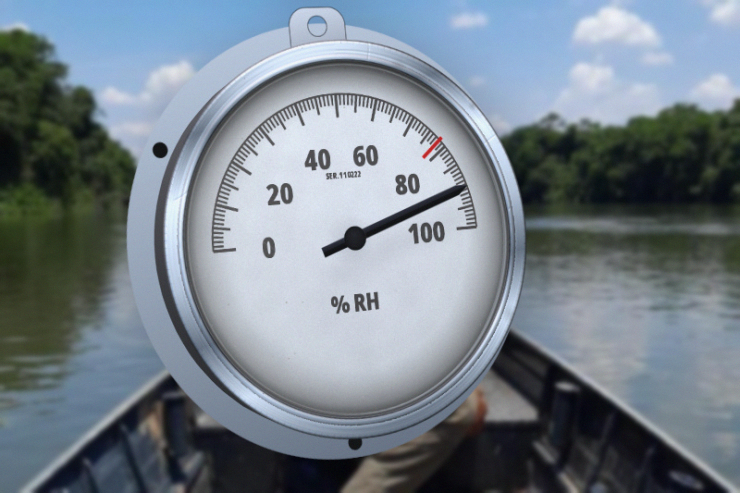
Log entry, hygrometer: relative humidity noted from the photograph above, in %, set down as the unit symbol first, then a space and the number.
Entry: % 90
